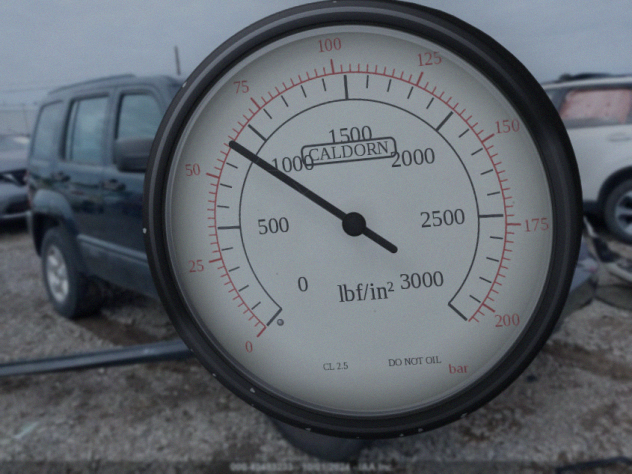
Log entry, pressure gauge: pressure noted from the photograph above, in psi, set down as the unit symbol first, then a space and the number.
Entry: psi 900
